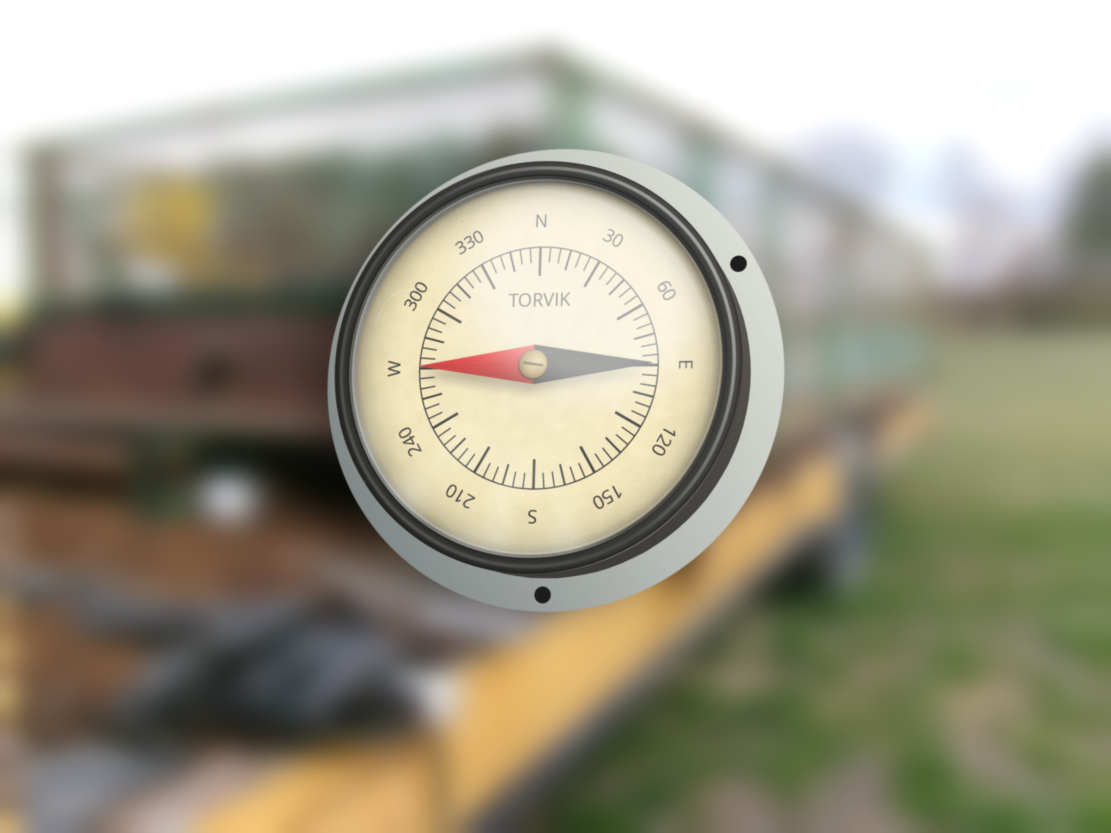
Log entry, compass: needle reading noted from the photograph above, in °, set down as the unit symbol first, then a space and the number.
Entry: ° 270
